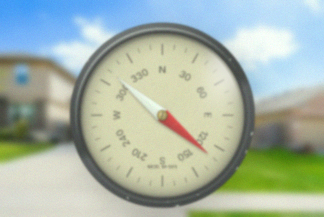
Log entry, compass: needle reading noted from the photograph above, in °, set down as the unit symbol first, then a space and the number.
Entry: ° 130
